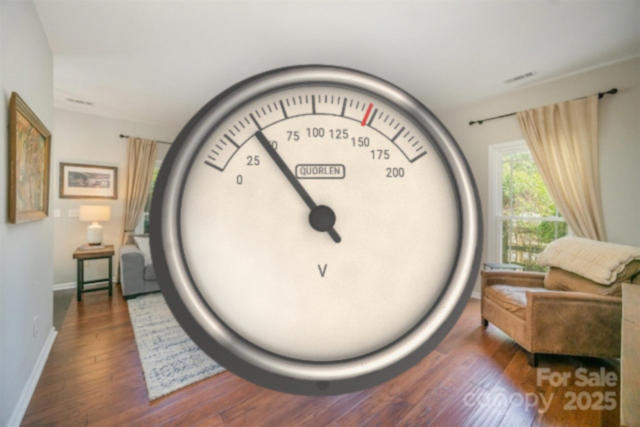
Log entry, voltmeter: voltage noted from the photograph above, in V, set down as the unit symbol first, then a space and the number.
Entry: V 45
